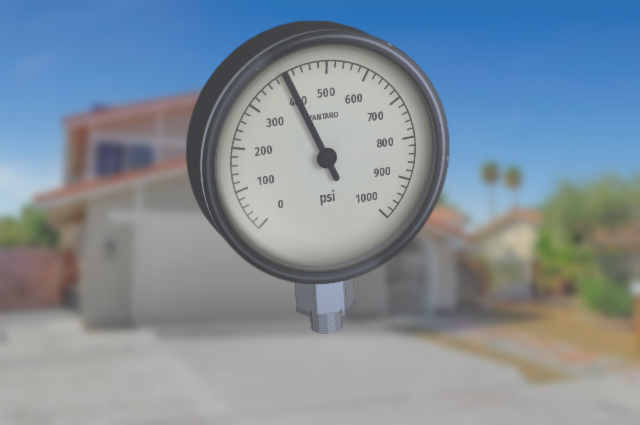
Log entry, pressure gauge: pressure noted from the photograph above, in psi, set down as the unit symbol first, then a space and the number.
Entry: psi 400
